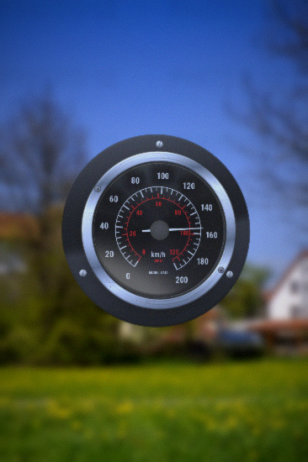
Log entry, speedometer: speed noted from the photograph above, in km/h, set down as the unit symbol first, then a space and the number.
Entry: km/h 155
